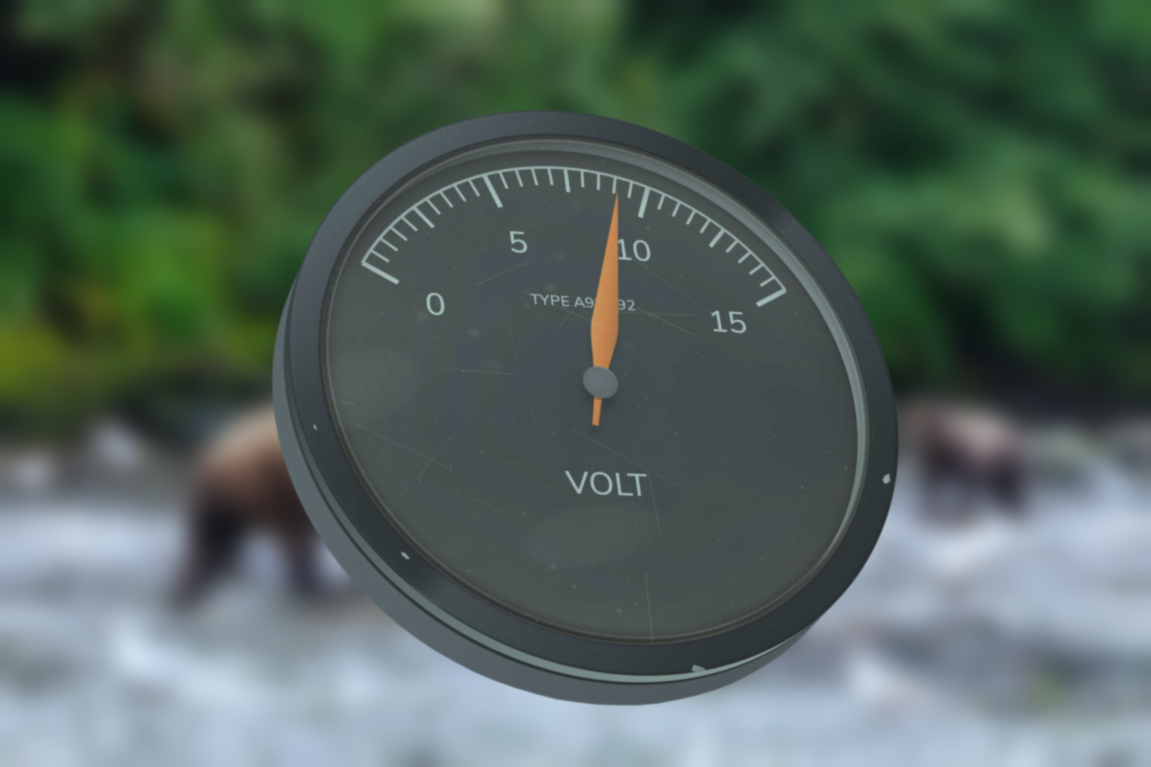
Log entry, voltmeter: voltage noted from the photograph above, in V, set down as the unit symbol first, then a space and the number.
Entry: V 9
